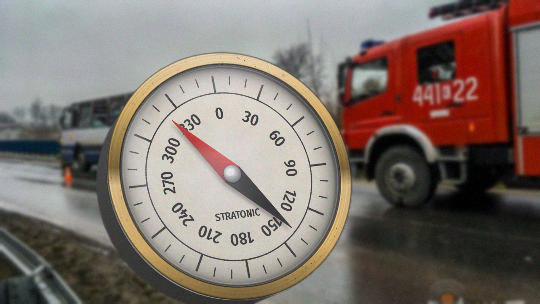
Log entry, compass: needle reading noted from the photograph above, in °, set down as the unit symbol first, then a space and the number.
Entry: ° 320
